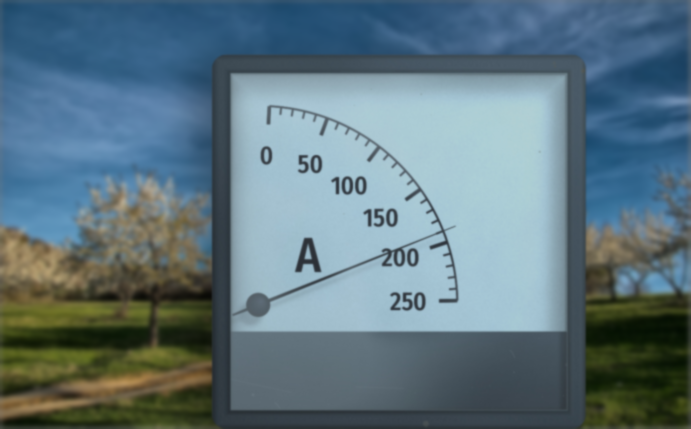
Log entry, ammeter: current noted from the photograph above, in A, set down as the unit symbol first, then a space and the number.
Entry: A 190
